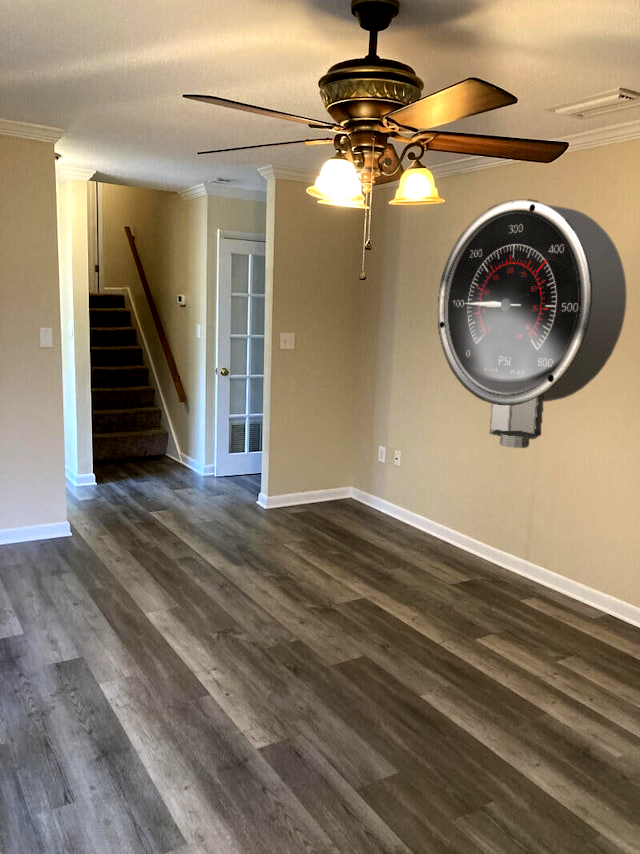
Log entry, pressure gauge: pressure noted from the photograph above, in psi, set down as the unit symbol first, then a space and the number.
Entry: psi 100
